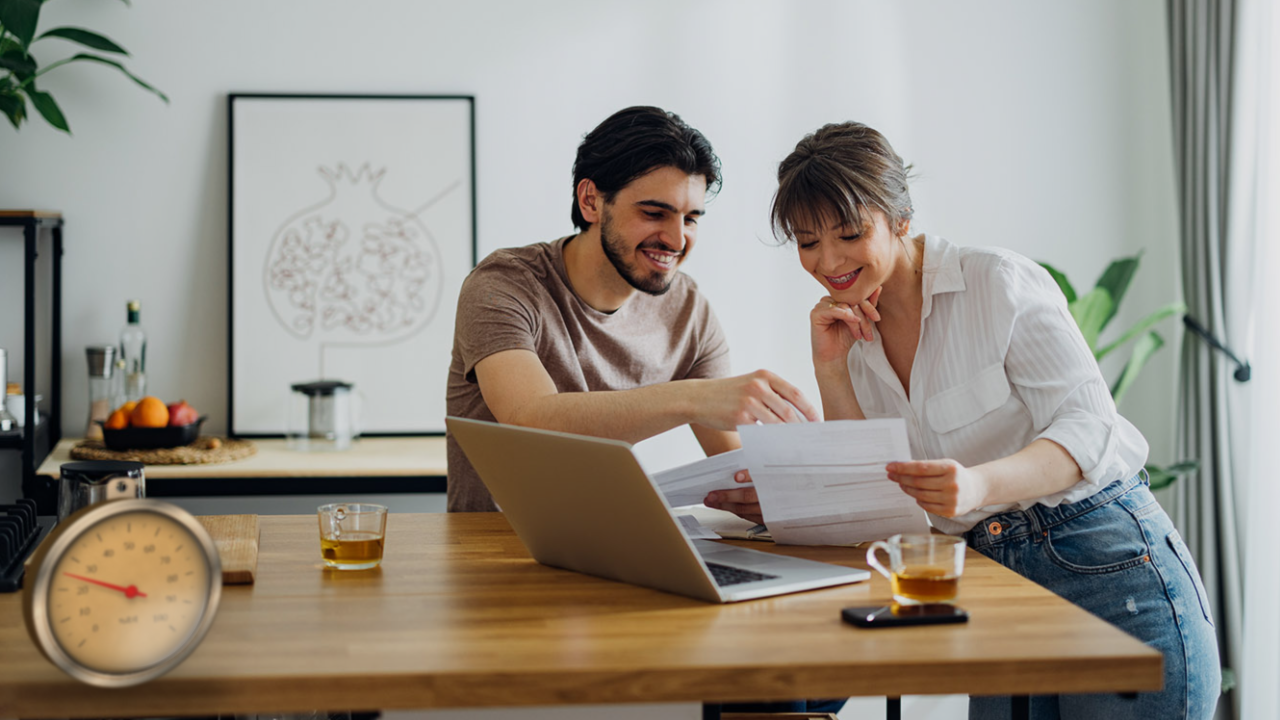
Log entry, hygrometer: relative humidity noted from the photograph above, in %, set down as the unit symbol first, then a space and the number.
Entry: % 25
